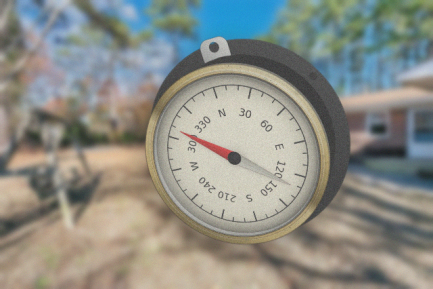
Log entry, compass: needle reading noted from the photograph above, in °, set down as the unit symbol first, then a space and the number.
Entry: ° 310
